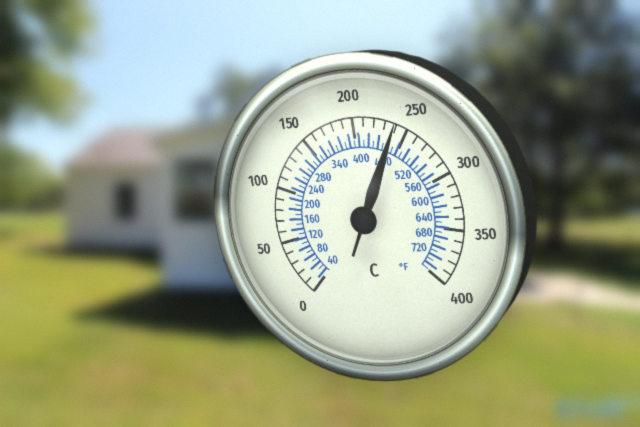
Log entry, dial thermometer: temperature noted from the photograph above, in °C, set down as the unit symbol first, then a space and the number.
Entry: °C 240
